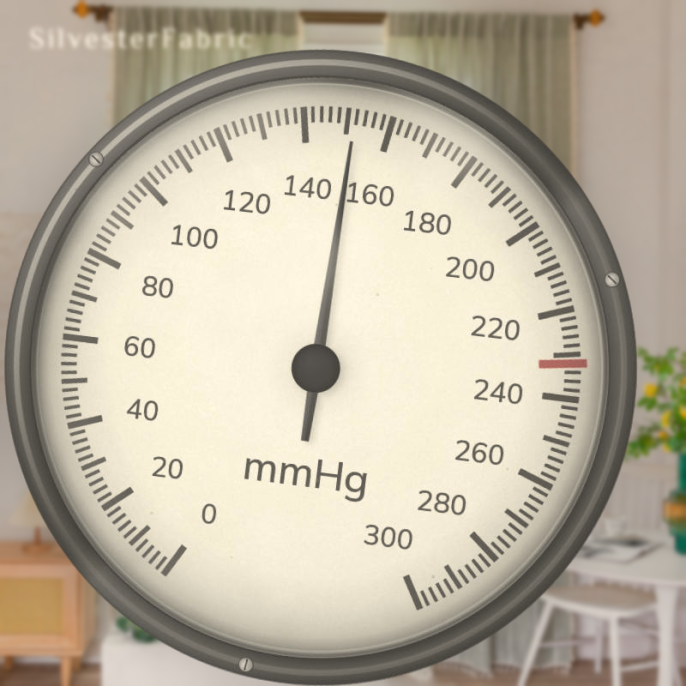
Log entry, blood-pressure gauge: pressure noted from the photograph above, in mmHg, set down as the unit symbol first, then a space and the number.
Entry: mmHg 152
